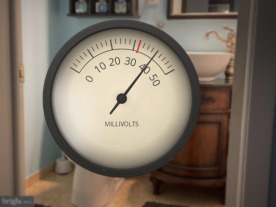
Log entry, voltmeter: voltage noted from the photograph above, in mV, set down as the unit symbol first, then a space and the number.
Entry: mV 40
